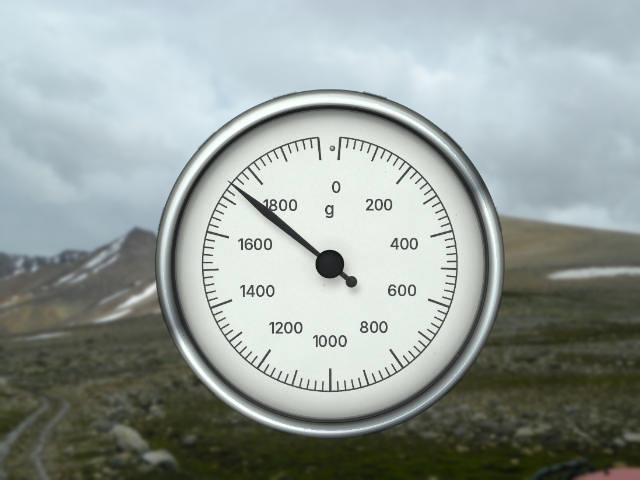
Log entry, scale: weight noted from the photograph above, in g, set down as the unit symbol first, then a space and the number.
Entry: g 1740
